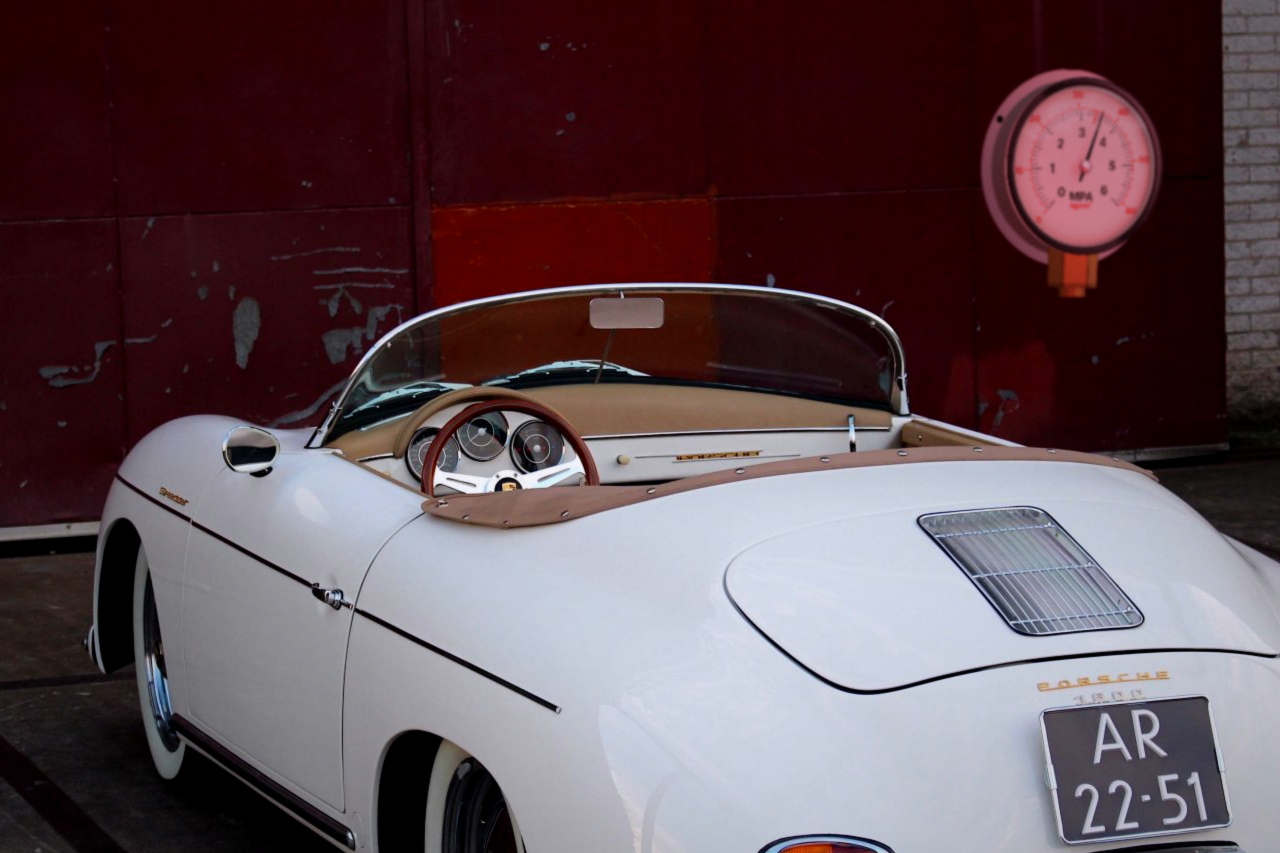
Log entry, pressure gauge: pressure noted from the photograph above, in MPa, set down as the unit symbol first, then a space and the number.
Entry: MPa 3.5
